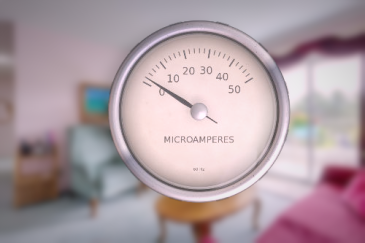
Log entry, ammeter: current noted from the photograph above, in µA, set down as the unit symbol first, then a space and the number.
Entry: µA 2
